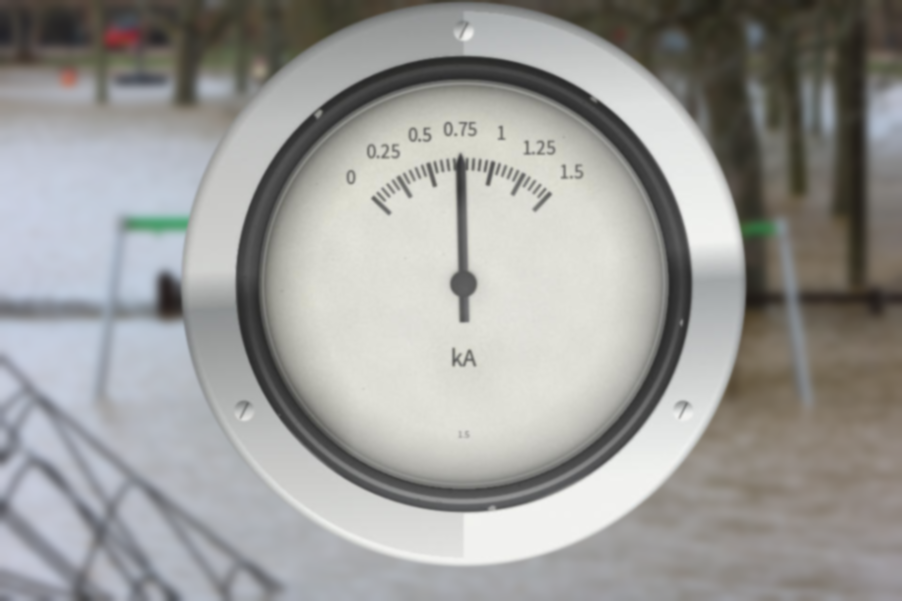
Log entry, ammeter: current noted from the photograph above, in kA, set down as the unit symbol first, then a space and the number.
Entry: kA 0.75
